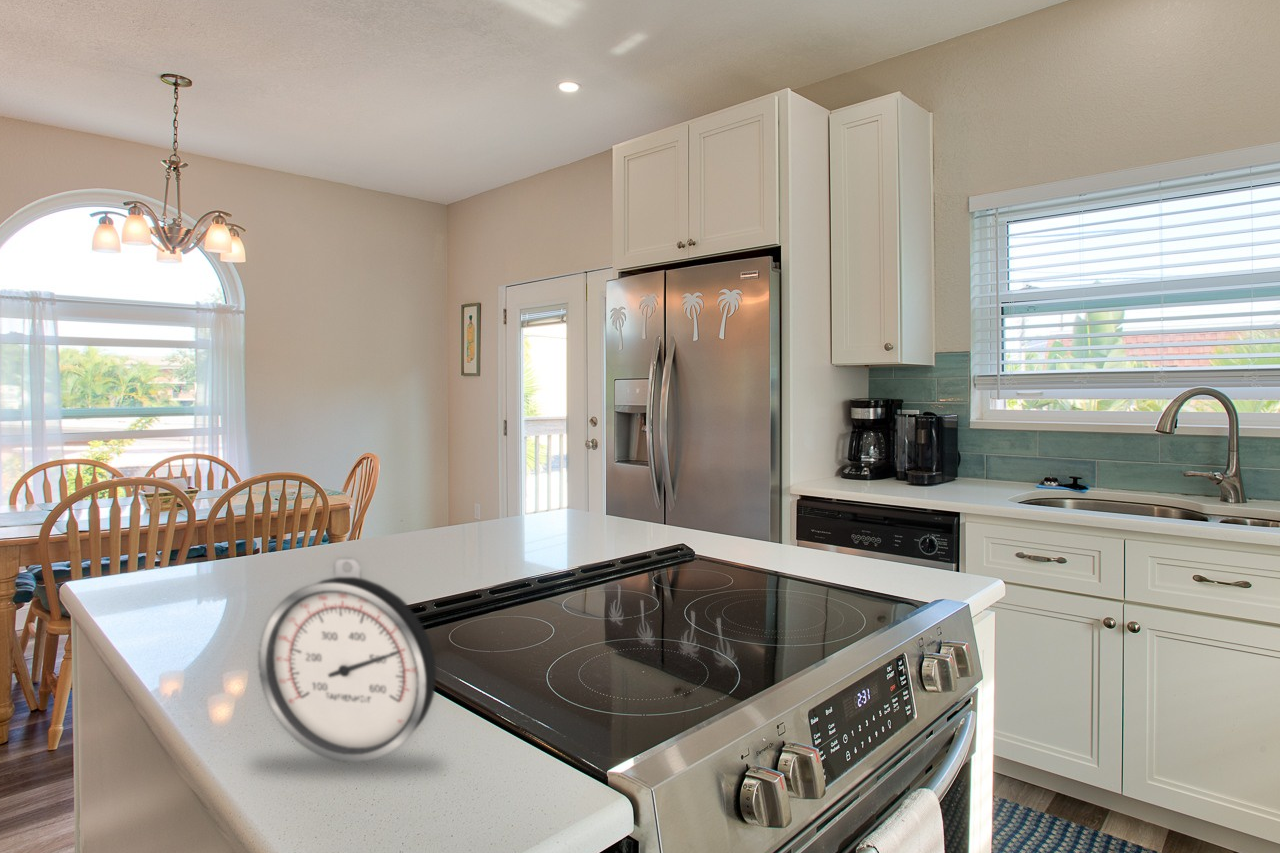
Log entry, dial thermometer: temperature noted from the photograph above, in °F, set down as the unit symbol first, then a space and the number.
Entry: °F 500
